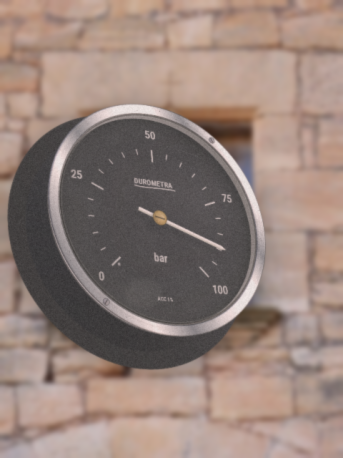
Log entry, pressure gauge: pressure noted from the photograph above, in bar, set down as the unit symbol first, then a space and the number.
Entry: bar 90
